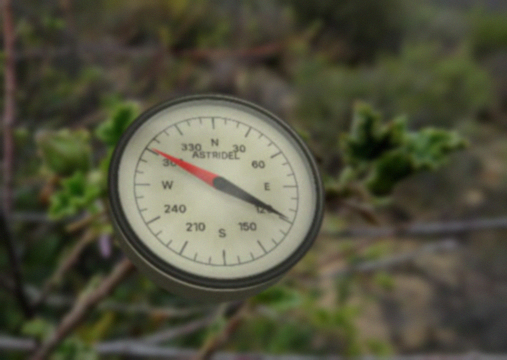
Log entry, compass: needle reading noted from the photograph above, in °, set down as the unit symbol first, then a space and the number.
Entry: ° 300
